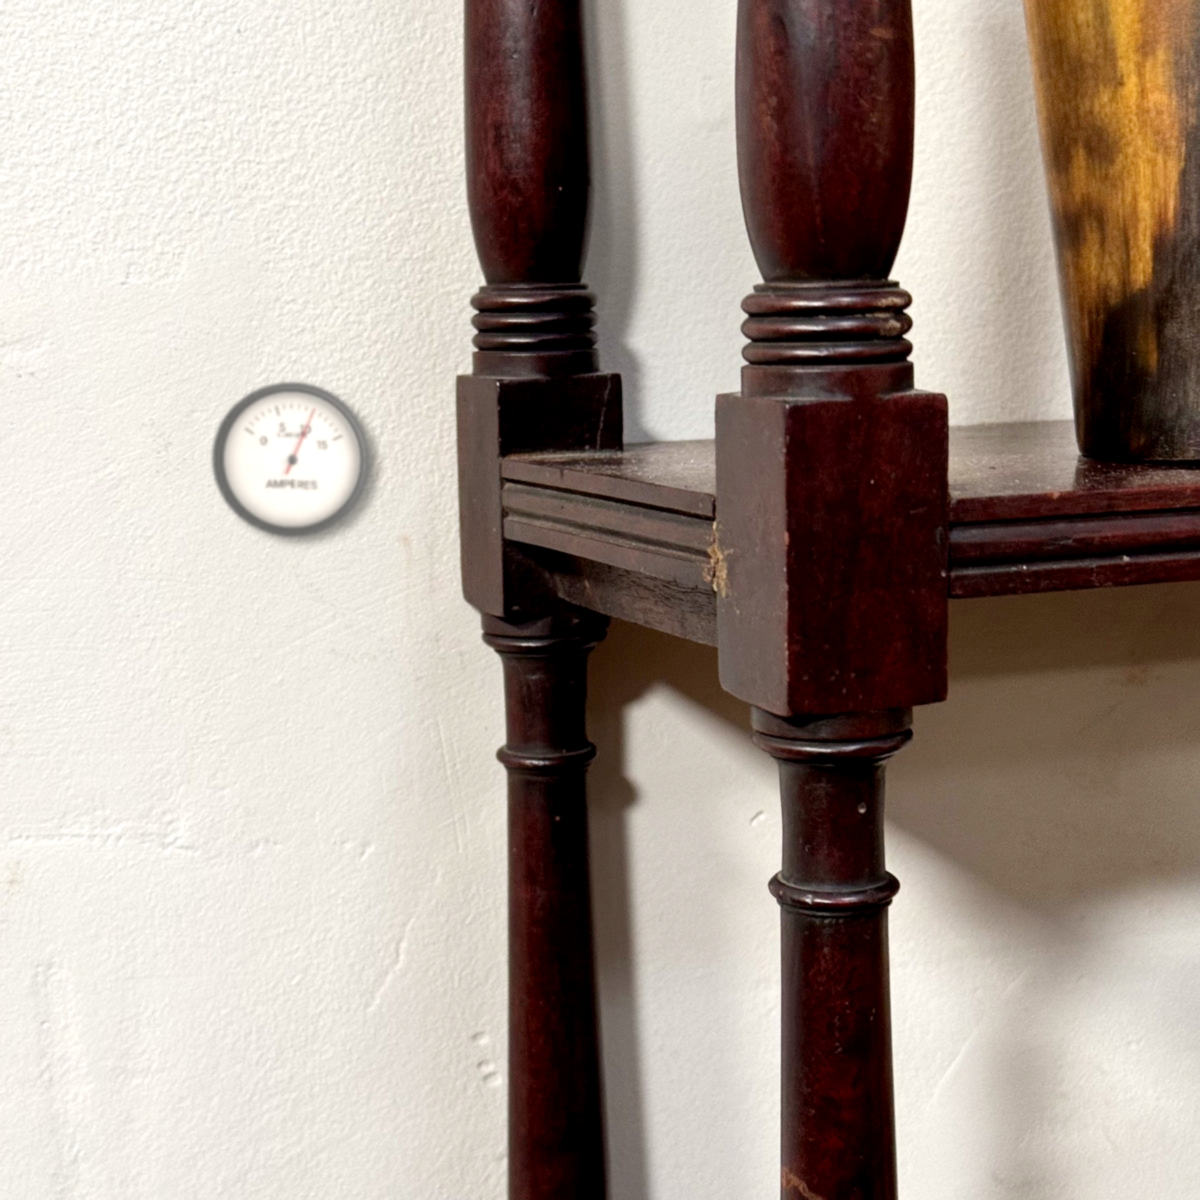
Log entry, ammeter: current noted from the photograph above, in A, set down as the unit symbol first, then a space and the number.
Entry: A 10
